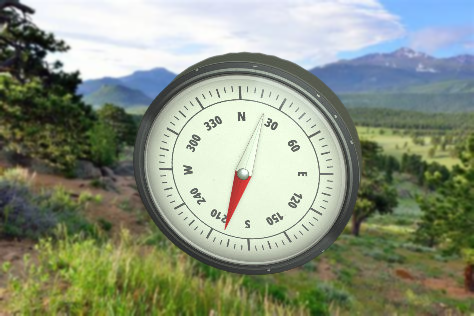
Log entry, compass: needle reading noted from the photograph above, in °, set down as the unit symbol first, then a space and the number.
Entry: ° 200
